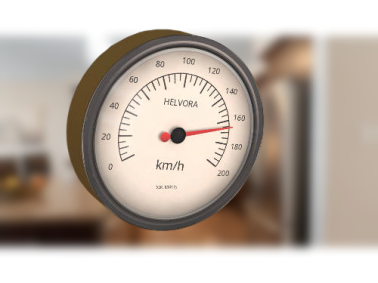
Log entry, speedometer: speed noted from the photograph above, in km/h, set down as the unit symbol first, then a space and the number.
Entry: km/h 165
